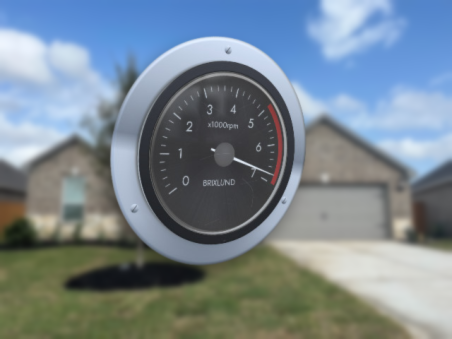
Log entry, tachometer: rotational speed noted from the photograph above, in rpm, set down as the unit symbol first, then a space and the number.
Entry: rpm 6800
